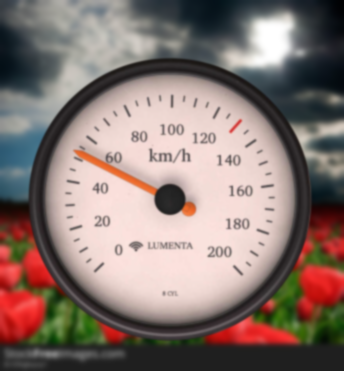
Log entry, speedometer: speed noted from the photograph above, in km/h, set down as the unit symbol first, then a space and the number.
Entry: km/h 52.5
